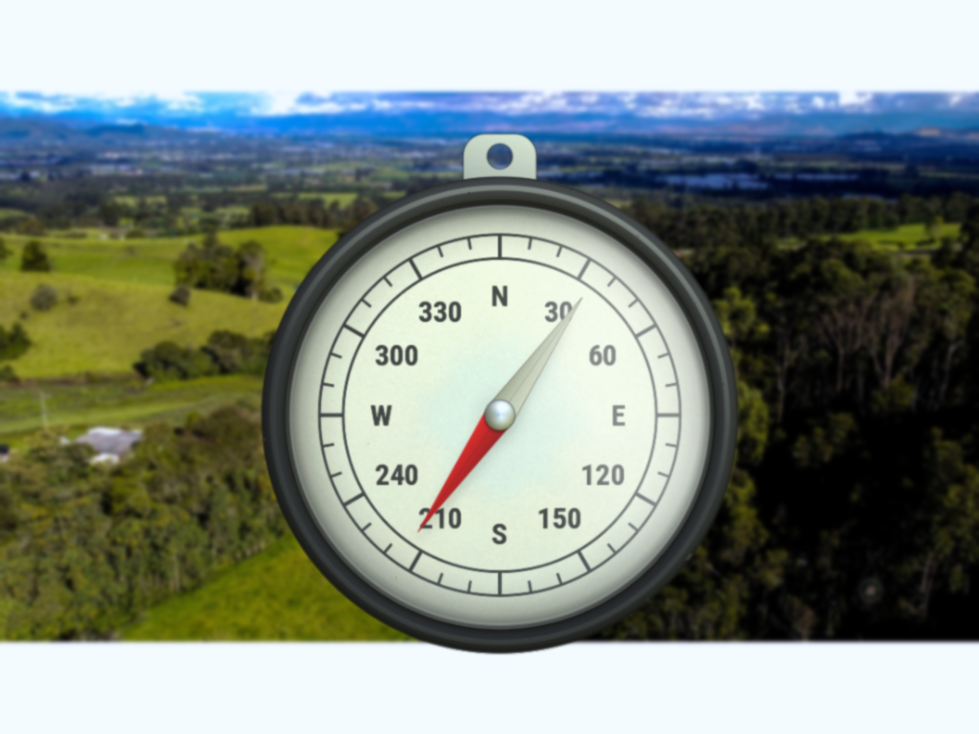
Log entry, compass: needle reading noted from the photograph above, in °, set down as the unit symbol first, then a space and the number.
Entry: ° 215
